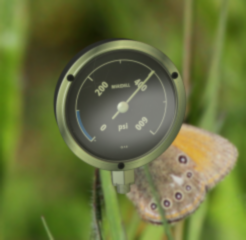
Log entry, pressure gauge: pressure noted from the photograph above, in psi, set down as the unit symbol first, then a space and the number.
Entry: psi 400
